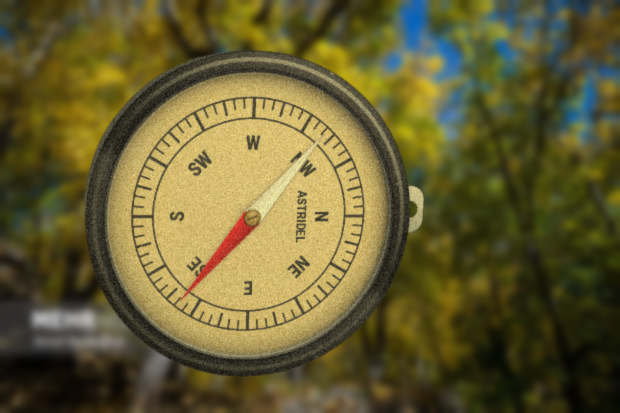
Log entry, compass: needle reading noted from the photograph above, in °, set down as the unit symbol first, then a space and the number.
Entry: ° 130
